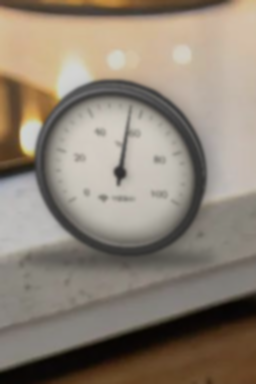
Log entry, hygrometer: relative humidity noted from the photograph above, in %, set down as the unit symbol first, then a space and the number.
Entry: % 56
